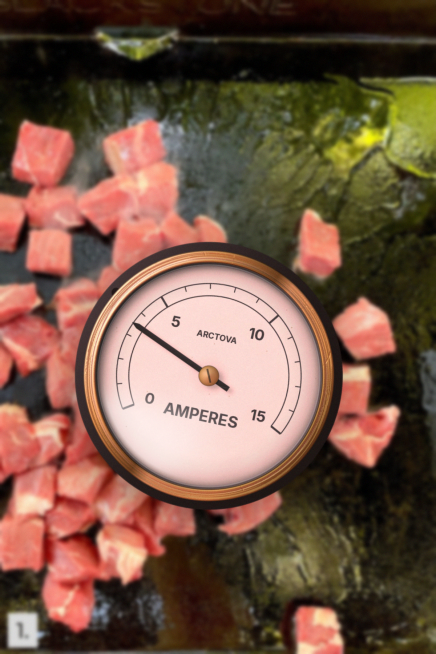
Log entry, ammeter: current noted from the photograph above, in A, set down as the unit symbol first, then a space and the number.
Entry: A 3.5
